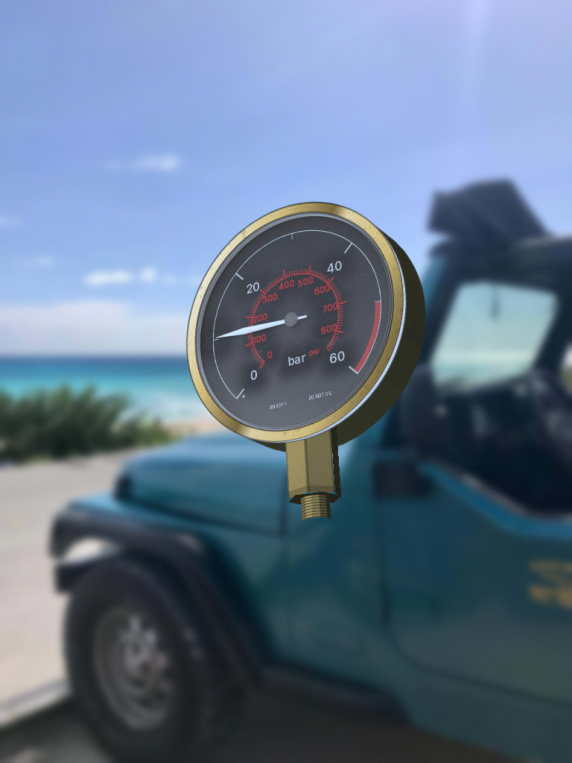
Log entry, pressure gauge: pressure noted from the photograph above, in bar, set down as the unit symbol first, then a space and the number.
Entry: bar 10
